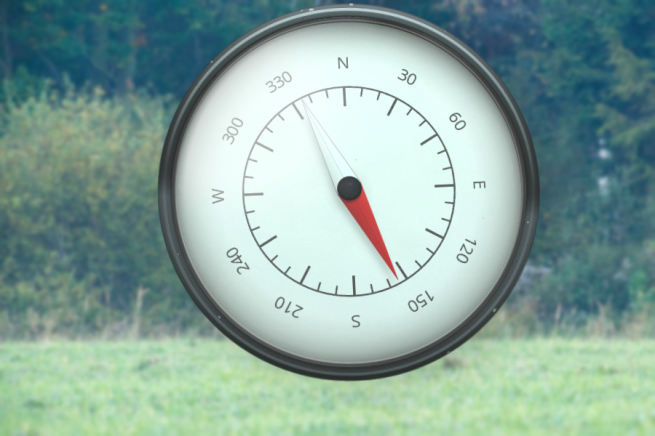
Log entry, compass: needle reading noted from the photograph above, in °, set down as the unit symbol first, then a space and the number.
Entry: ° 155
